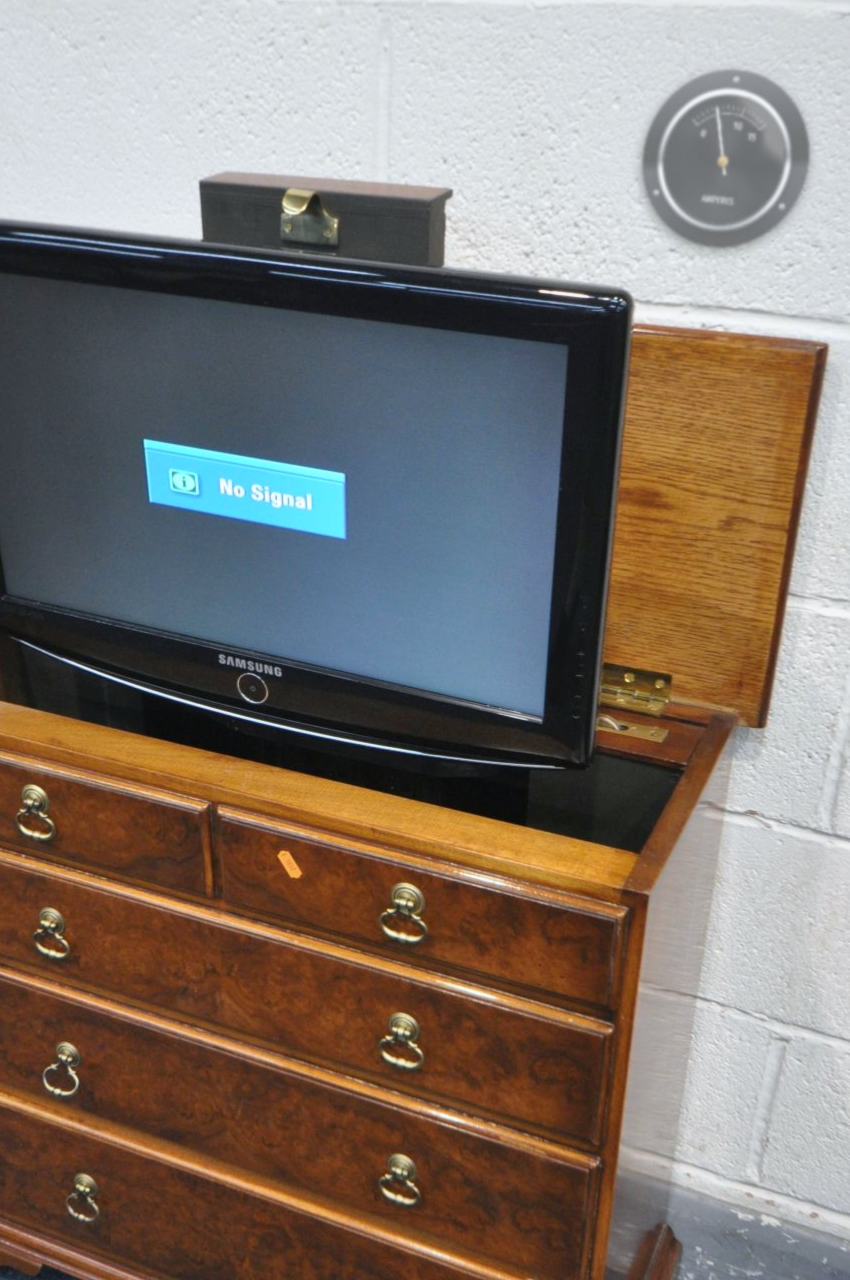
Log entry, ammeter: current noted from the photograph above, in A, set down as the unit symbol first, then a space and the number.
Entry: A 5
